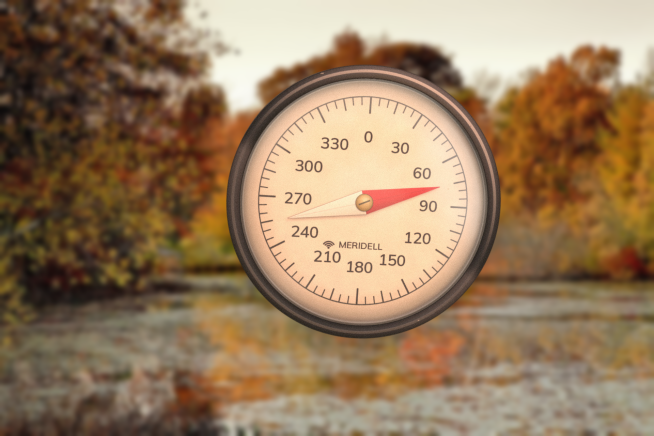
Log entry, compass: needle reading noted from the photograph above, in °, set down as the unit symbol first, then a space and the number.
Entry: ° 75
